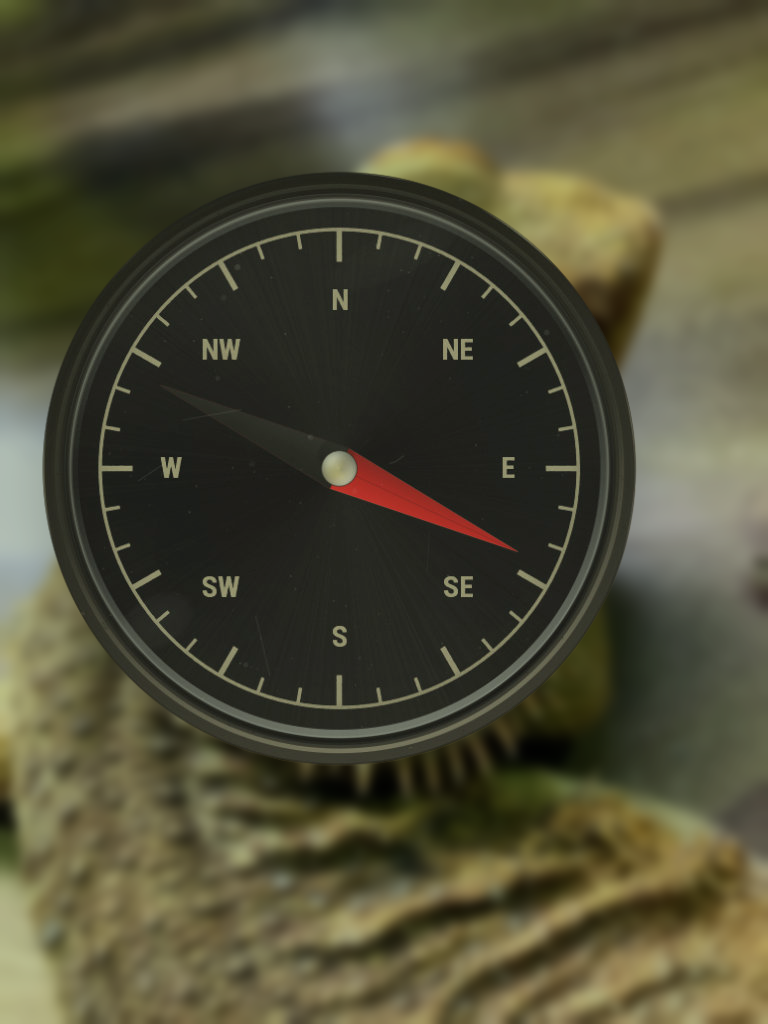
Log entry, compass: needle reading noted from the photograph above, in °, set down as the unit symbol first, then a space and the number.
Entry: ° 115
